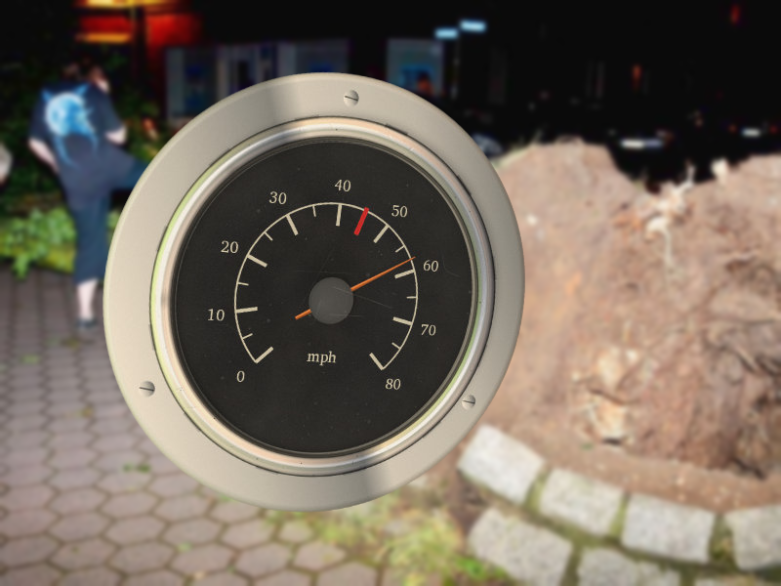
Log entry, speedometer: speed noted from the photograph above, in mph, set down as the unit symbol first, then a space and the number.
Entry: mph 57.5
